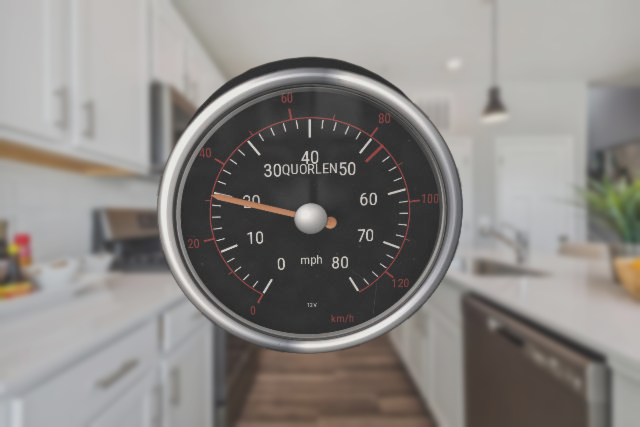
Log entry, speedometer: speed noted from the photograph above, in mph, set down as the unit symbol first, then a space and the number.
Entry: mph 20
